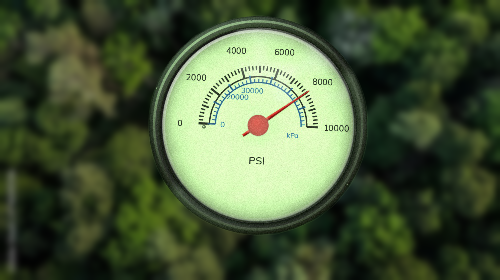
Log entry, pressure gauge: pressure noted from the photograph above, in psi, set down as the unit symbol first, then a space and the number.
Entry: psi 8000
